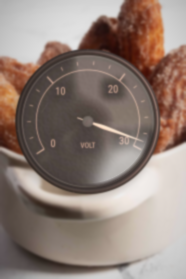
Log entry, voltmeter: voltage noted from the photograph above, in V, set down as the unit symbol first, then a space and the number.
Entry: V 29
